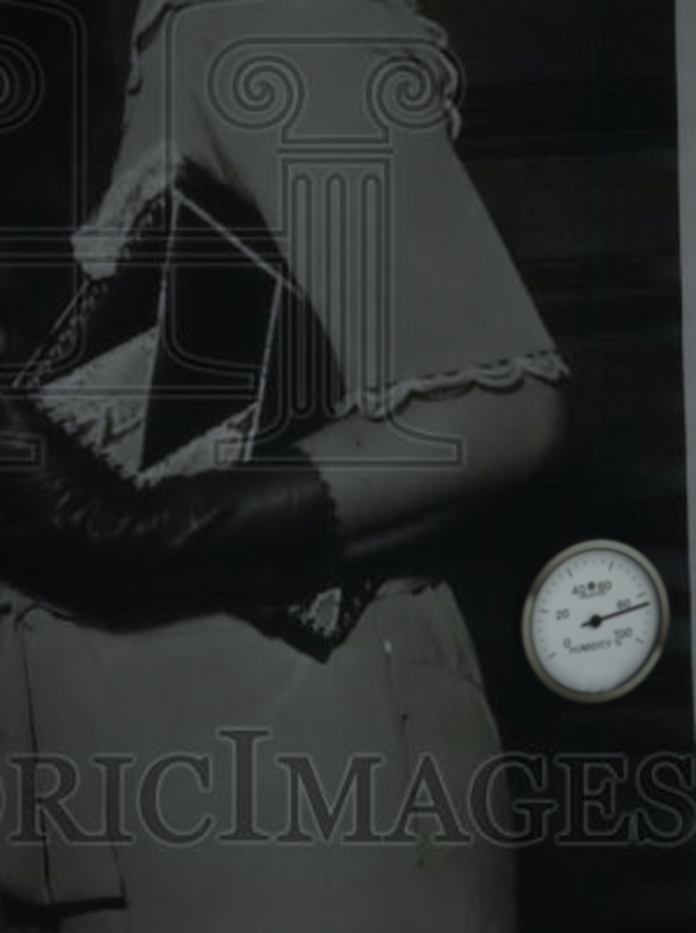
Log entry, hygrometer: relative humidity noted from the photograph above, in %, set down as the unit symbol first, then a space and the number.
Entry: % 84
